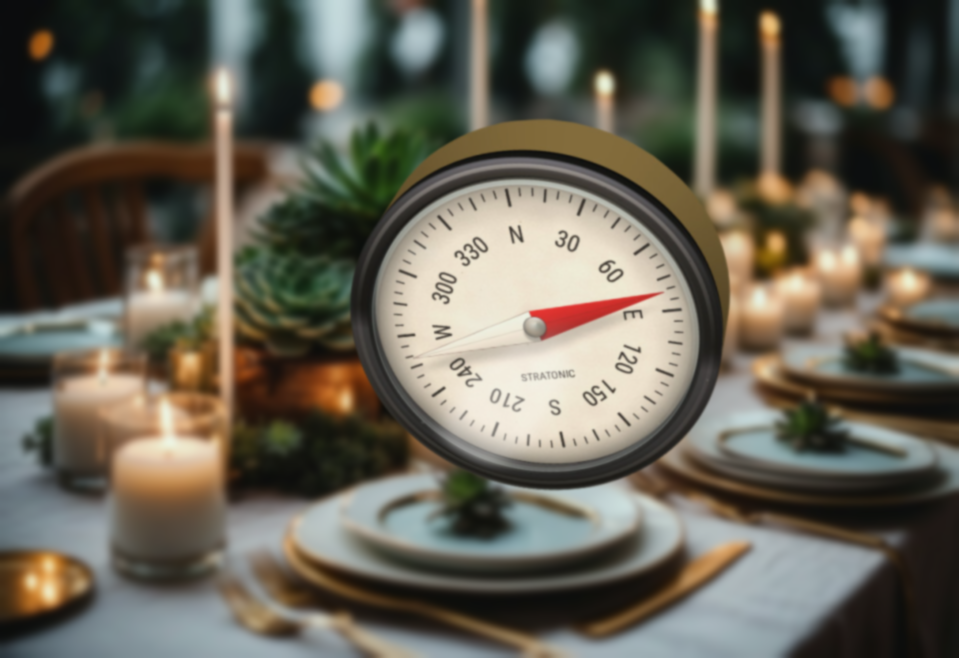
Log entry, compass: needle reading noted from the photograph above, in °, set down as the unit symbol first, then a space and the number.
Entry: ° 80
